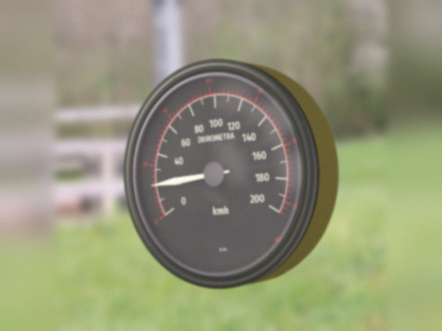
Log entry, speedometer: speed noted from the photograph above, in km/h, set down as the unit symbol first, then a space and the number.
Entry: km/h 20
